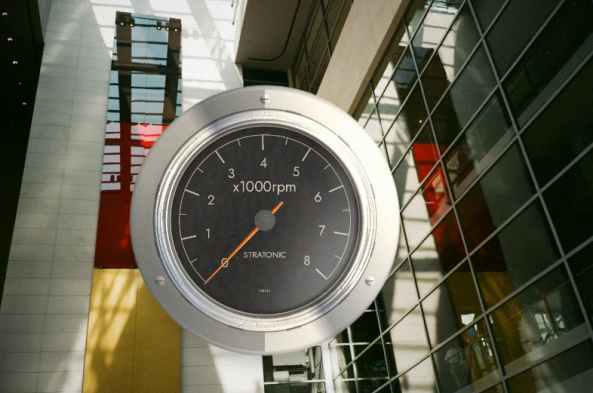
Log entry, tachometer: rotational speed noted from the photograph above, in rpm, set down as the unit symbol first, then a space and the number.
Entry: rpm 0
